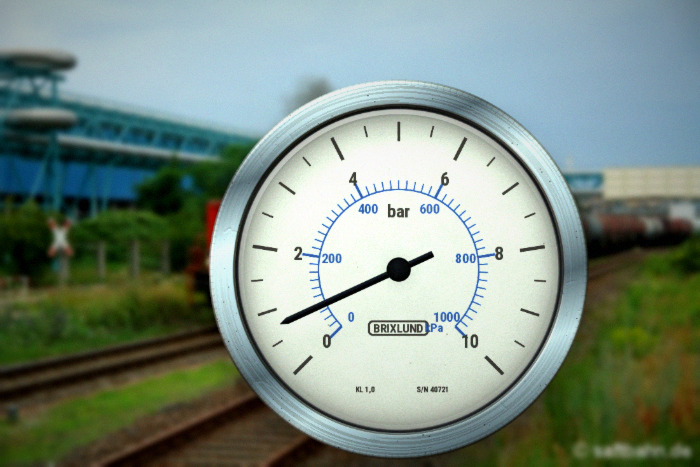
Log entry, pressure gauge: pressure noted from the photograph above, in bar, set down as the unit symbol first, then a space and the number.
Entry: bar 0.75
